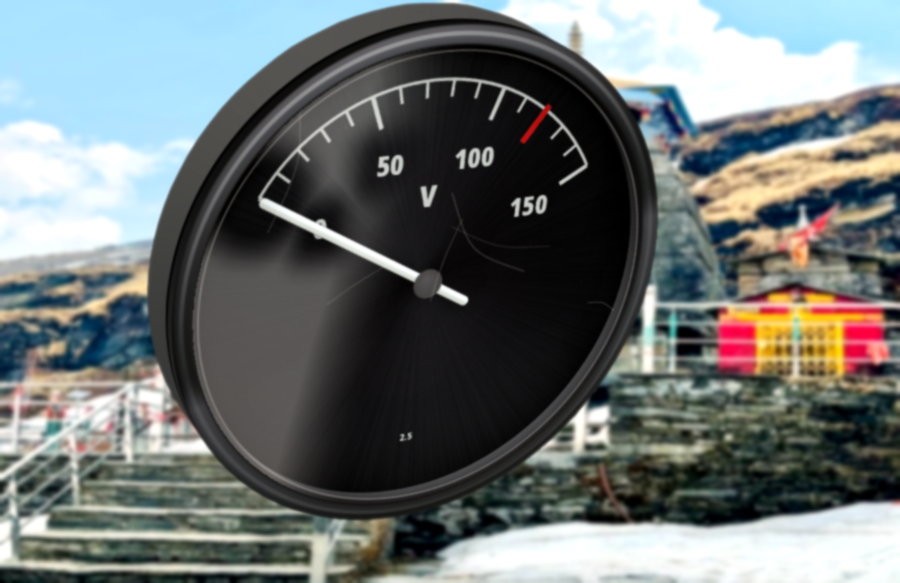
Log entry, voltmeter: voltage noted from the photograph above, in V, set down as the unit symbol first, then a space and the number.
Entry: V 0
